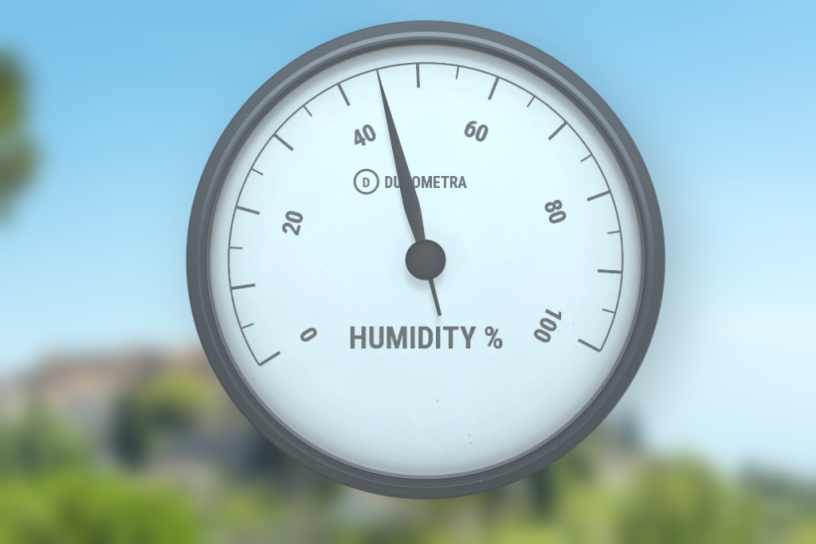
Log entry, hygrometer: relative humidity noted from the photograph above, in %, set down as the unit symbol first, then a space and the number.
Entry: % 45
